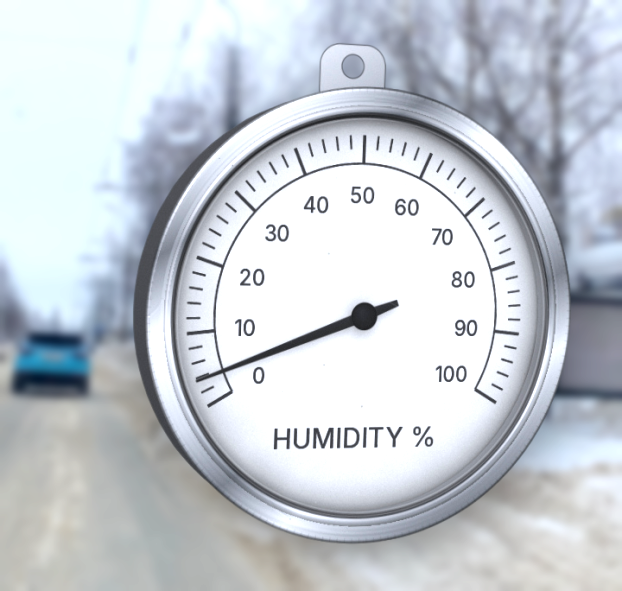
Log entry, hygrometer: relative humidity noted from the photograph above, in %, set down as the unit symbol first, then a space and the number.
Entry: % 4
